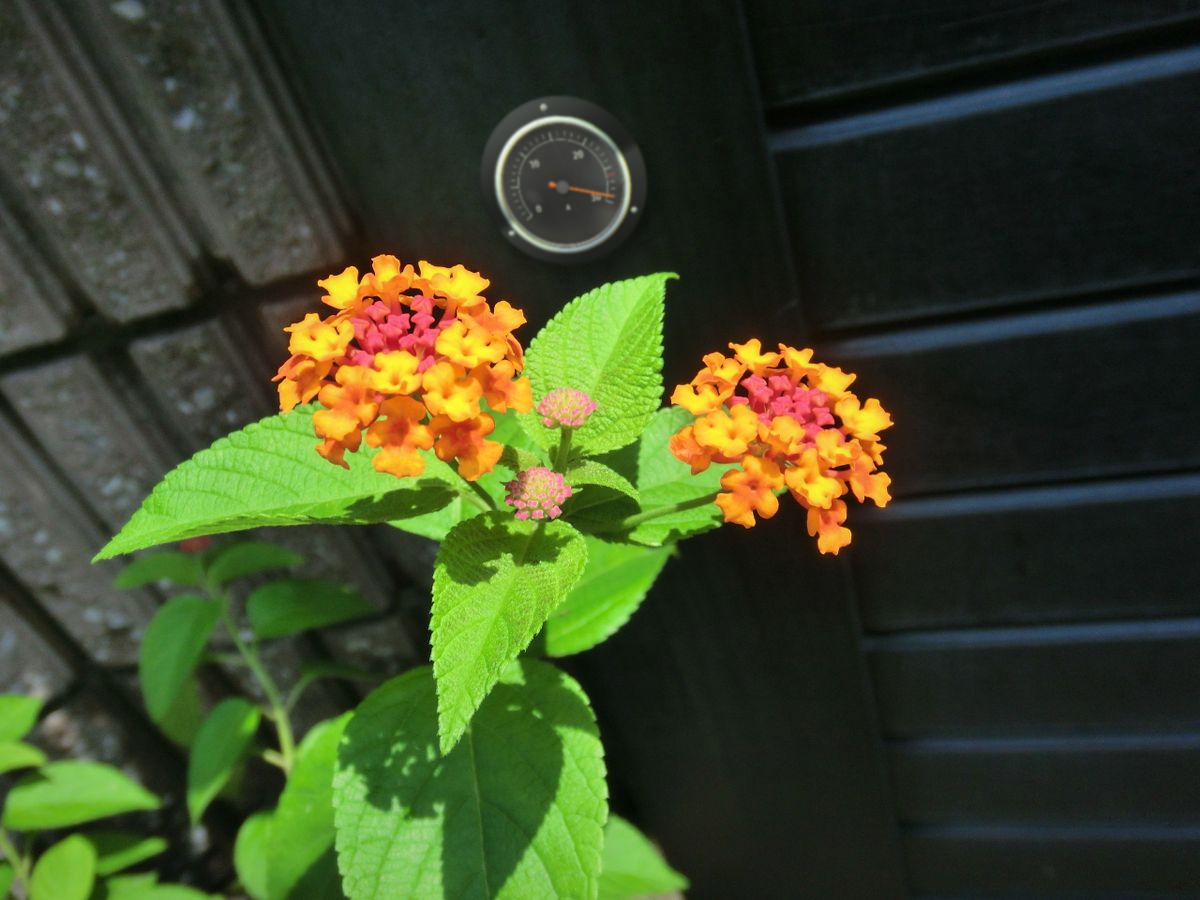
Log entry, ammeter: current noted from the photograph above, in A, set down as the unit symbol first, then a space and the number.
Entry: A 29
